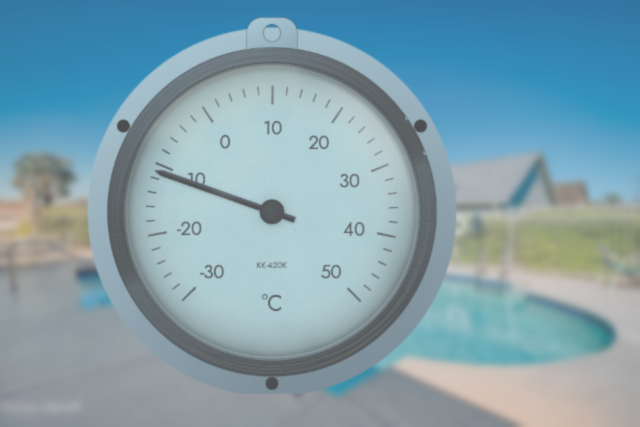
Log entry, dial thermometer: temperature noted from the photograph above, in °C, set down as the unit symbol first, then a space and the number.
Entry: °C -11
